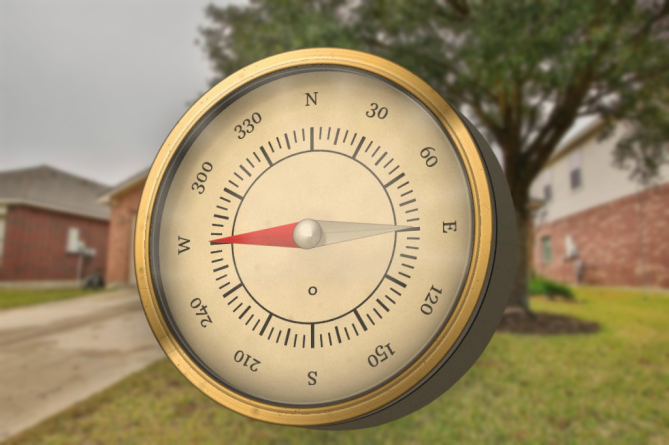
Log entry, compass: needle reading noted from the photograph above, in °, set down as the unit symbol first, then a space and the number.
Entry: ° 270
